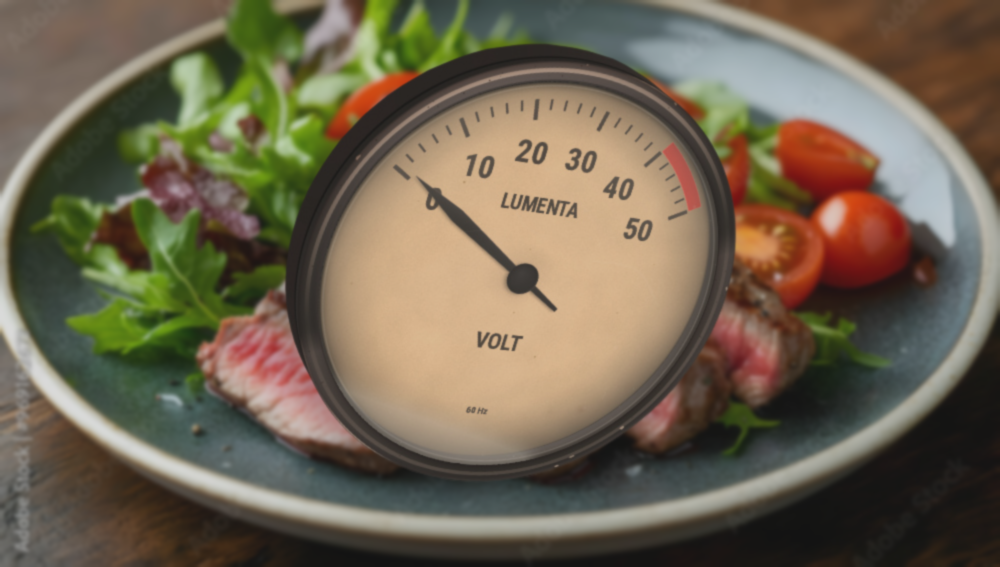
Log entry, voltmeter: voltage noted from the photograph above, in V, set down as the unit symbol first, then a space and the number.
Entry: V 1
